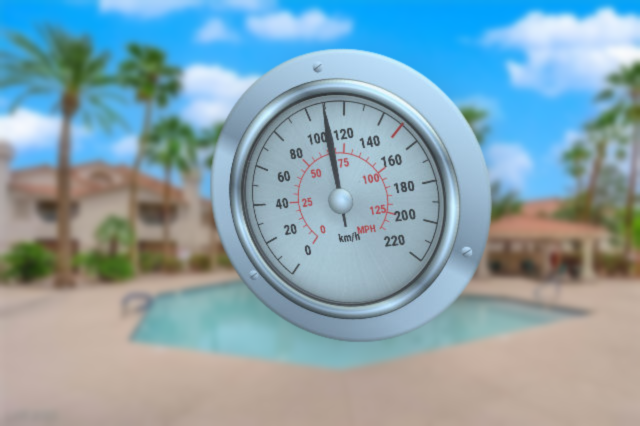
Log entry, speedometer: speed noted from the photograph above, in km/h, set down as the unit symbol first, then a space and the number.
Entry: km/h 110
